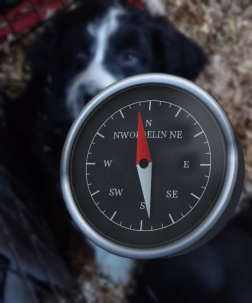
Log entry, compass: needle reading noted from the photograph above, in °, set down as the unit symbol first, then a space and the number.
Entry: ° 350
